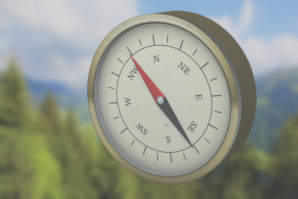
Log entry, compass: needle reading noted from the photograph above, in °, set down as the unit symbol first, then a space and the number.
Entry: ° 330
